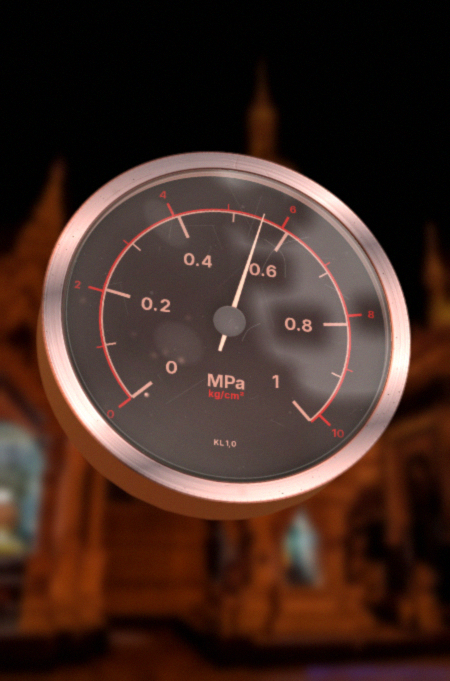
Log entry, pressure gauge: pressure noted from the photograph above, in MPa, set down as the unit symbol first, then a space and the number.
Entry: MPa 0.55
